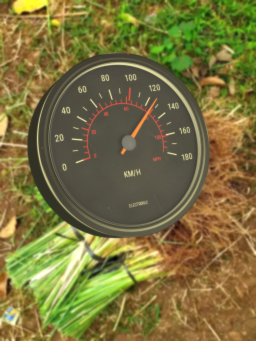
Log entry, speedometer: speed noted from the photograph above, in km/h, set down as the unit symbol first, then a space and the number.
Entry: km/h 125
